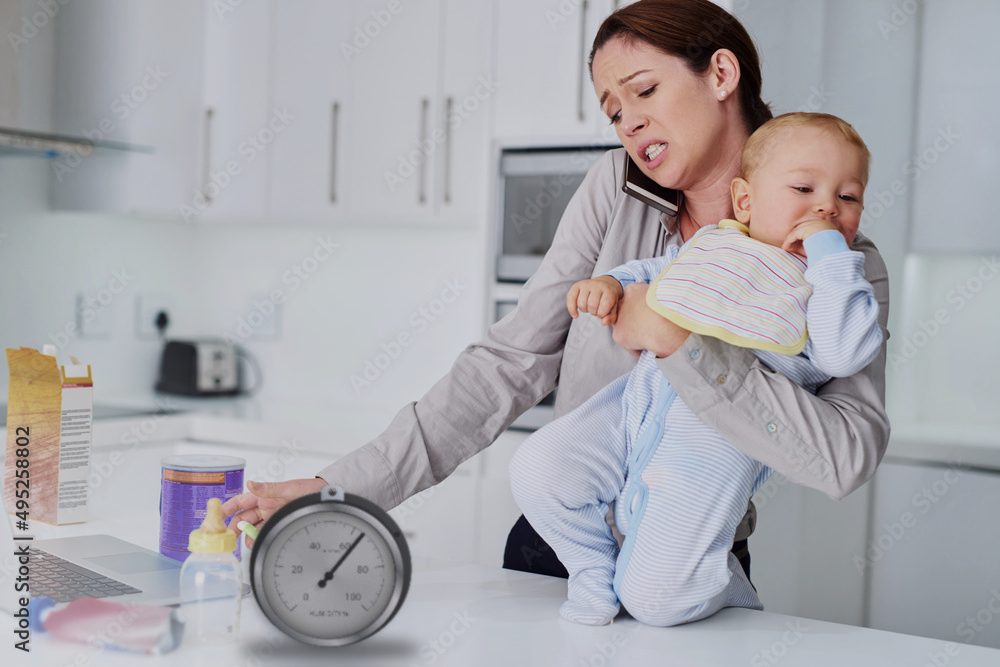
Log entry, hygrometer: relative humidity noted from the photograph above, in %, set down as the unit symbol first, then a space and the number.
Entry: % 64
